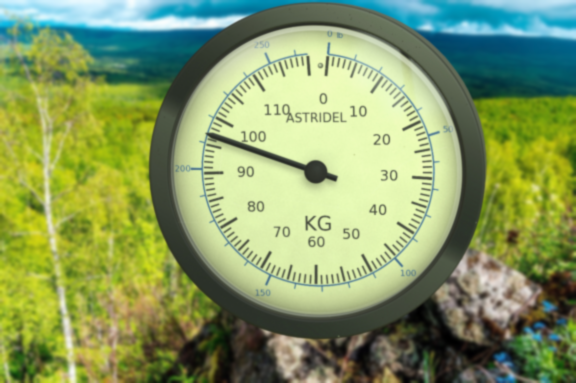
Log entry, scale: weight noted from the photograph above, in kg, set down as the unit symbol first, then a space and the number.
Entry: kg 97
